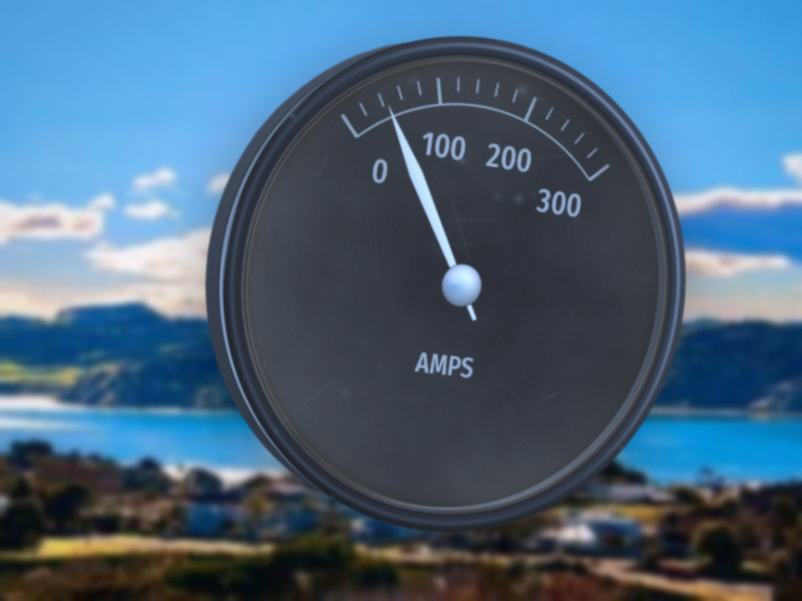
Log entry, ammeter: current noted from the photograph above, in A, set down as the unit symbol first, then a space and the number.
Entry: A 40
